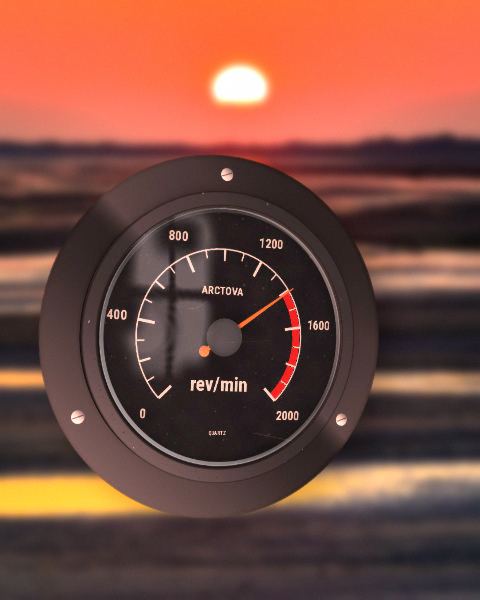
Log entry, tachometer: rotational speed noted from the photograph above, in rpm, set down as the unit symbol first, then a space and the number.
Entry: rpm 1400
